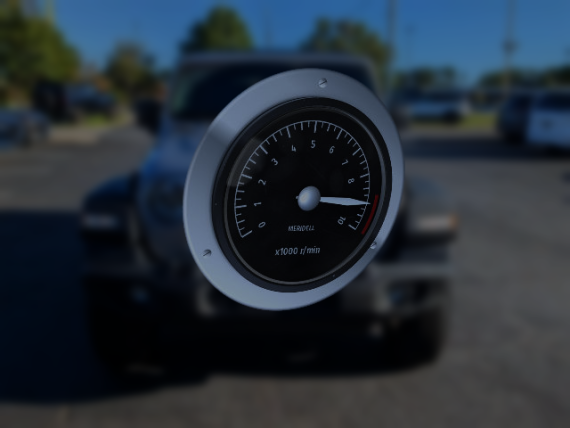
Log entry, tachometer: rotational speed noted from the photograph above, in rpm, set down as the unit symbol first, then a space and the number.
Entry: rpm 9000
